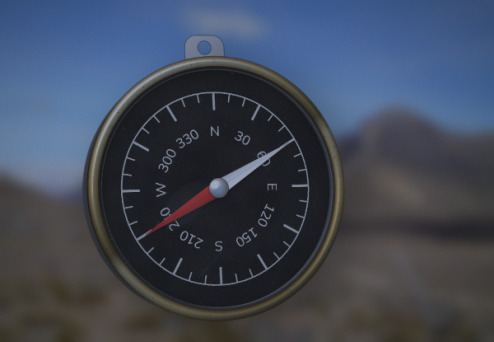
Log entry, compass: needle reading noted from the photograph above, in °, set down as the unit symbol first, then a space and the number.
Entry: ° 240
